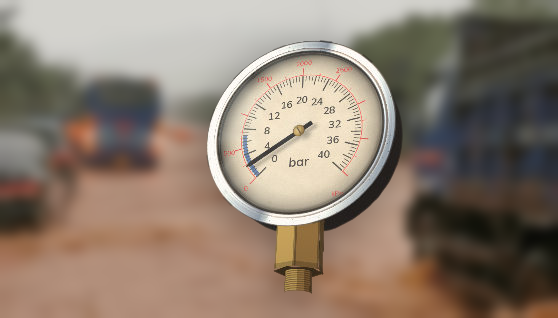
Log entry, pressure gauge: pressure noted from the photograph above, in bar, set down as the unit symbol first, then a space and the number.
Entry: bar 2
